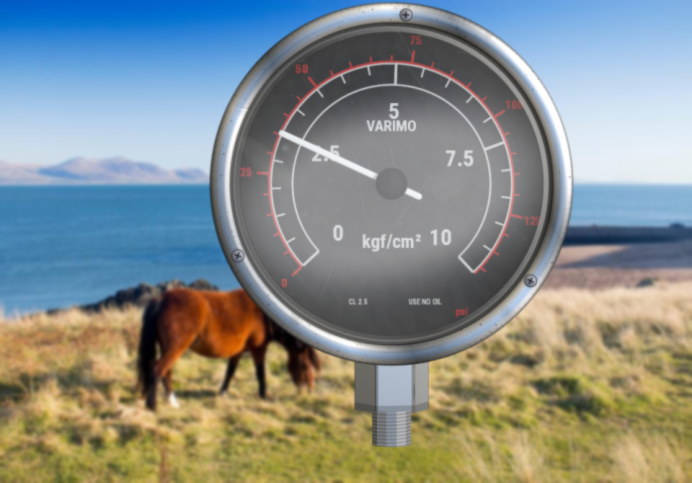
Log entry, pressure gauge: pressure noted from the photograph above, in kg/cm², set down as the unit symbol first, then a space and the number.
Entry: kg/cm² 2.5
